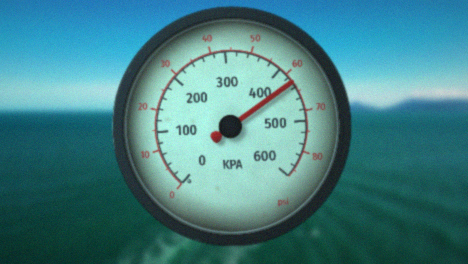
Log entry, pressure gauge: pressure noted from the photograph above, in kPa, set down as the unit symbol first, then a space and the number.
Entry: kPa 430
